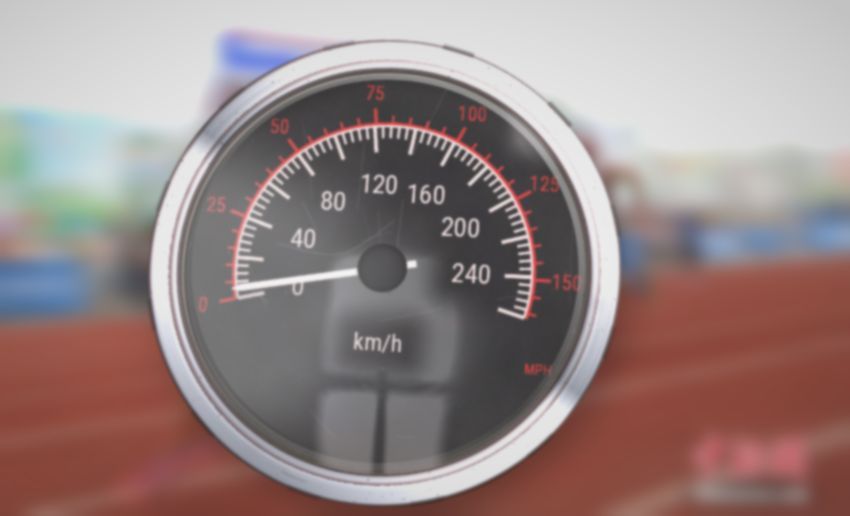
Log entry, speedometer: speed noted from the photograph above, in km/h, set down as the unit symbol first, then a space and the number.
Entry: km/h 4
